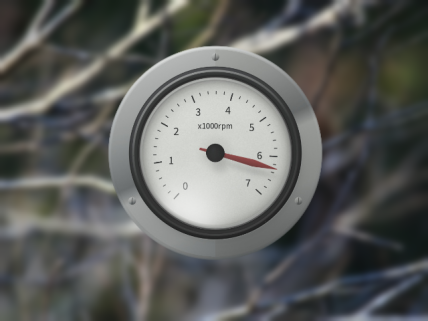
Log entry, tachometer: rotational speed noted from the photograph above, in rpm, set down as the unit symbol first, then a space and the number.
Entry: rpm 6300
